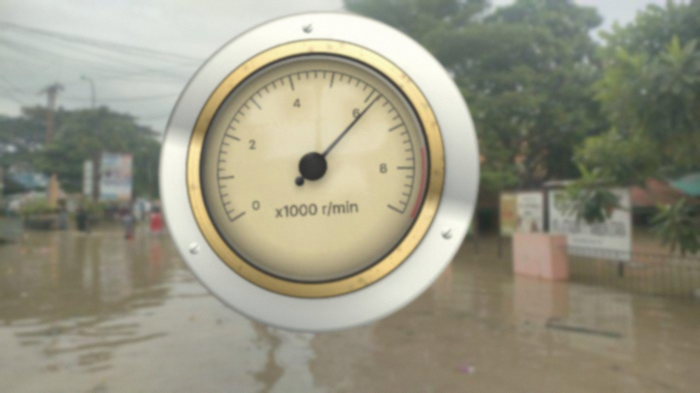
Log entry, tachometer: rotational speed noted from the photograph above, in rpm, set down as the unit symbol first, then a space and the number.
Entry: rpm 6200
